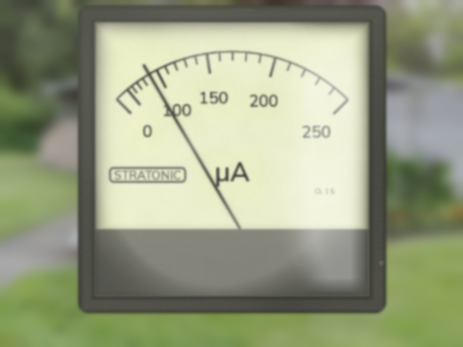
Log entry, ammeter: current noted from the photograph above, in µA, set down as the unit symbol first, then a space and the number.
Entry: µA 90
